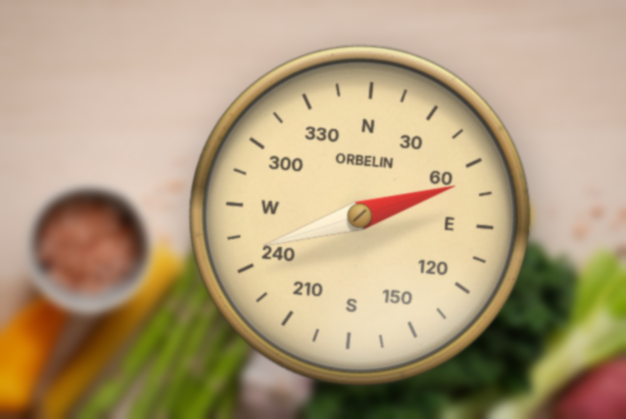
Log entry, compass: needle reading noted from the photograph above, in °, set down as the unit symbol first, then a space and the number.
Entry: ° 67.5
